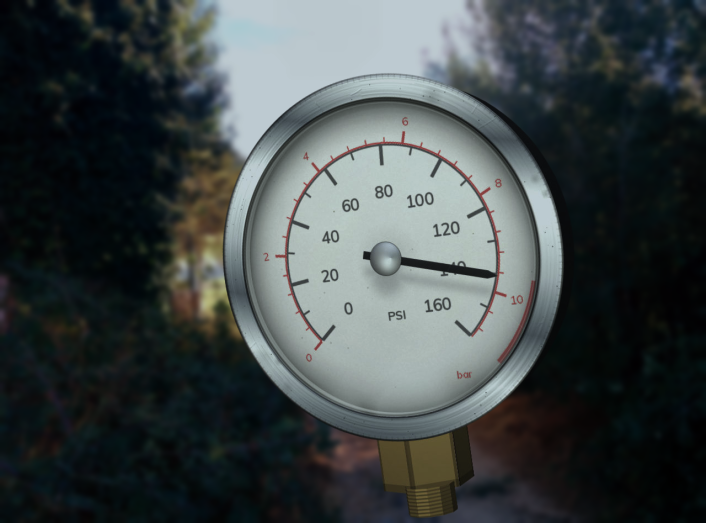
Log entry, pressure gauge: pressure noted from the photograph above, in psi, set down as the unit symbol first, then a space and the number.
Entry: psi 140
